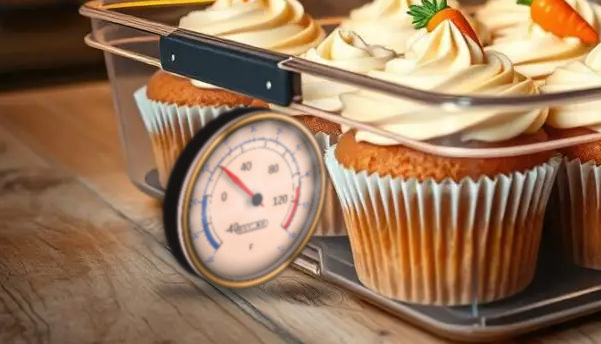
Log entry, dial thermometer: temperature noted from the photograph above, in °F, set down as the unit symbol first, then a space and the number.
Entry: °F 20
